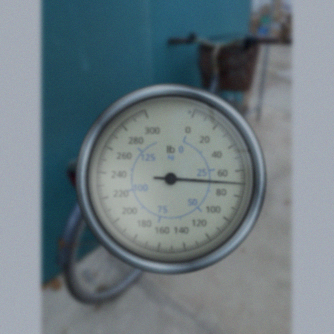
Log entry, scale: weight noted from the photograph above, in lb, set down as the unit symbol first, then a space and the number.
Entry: lb 70
